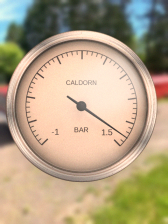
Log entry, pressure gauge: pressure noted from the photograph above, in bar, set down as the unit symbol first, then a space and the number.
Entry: bar 1.4
